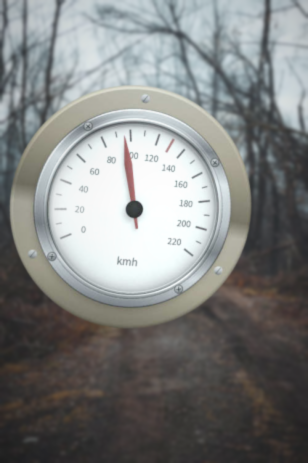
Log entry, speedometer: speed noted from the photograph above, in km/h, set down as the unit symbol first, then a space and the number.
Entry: km/h 95
